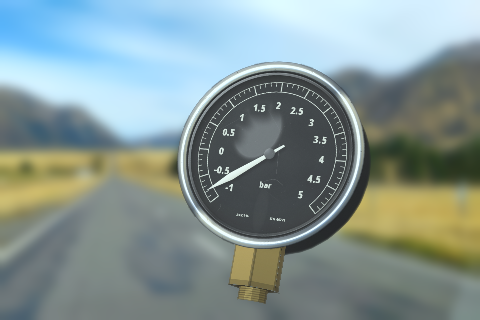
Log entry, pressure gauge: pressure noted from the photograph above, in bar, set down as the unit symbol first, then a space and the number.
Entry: bar -0.8
